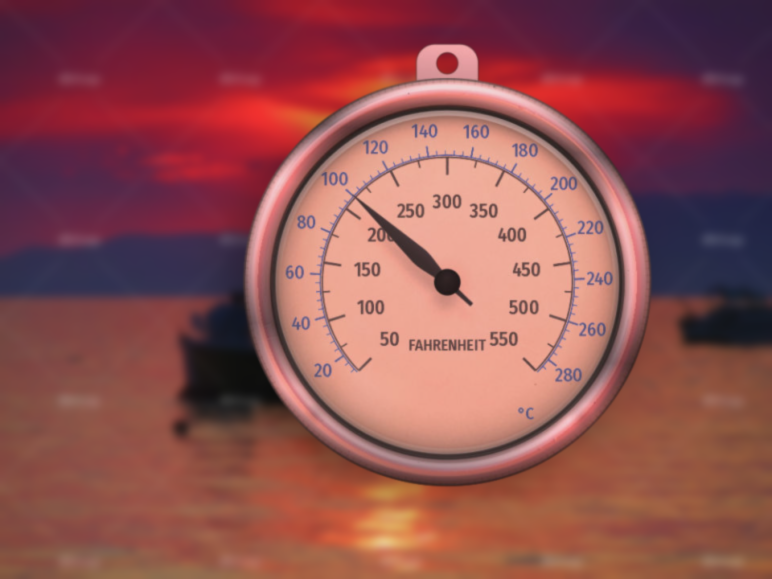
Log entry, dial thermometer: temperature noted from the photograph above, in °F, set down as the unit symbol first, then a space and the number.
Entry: °F 212.5
